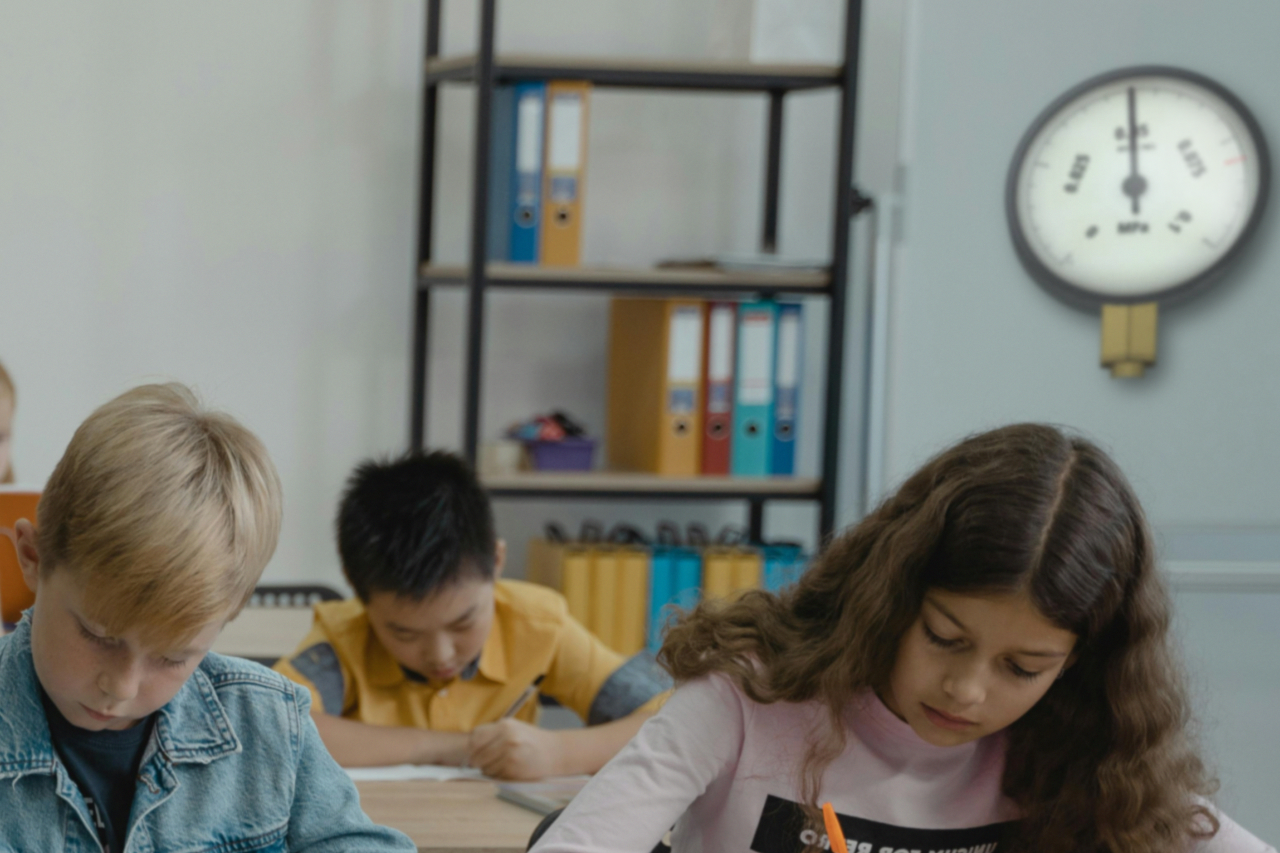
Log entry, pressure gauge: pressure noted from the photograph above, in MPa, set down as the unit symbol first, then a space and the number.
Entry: MPa 0.05
